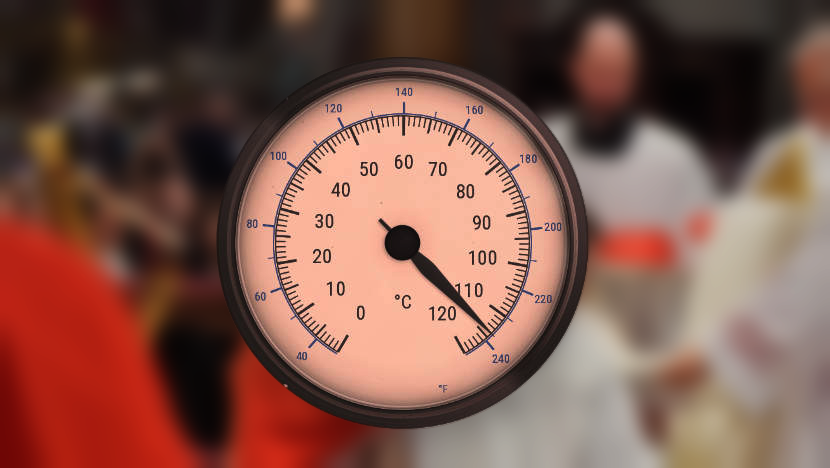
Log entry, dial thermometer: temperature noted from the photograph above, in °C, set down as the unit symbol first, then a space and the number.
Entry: °C 114
